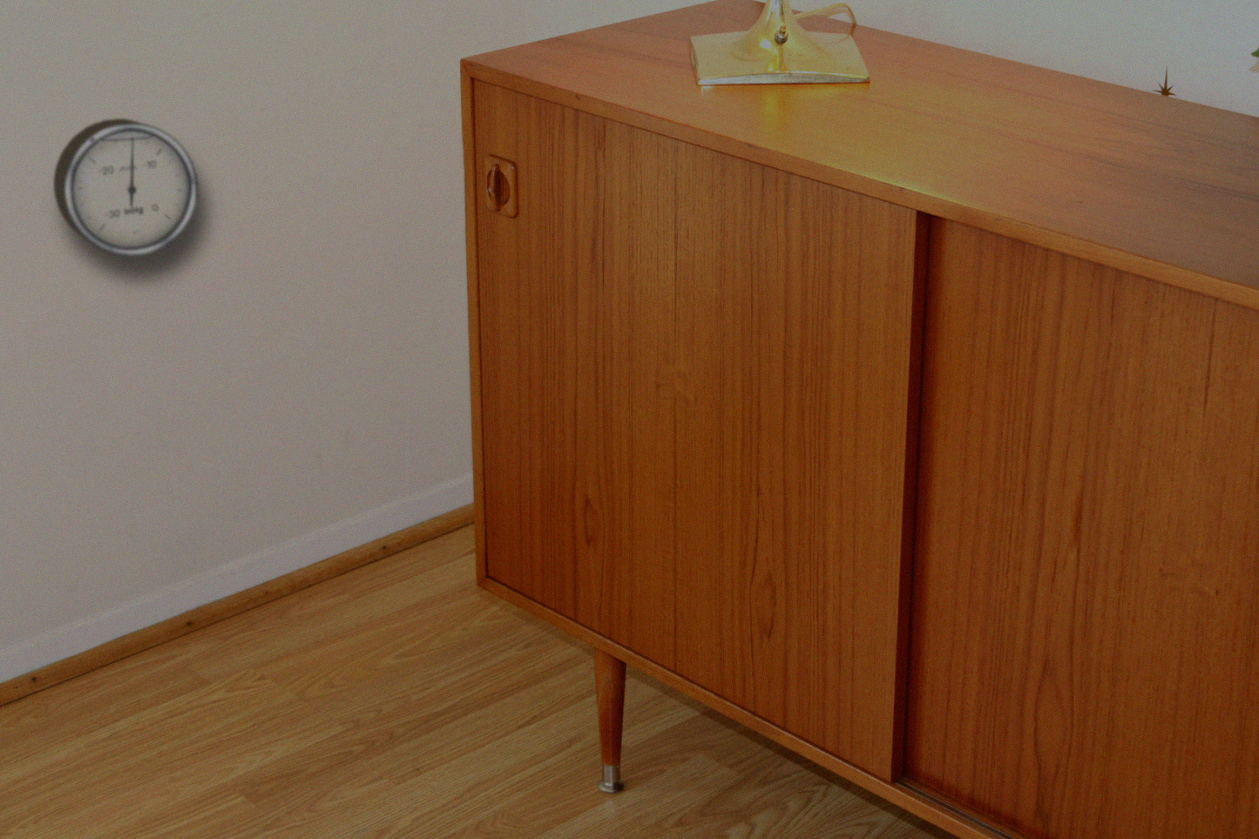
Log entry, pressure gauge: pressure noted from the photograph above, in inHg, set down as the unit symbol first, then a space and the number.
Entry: inHg -14
